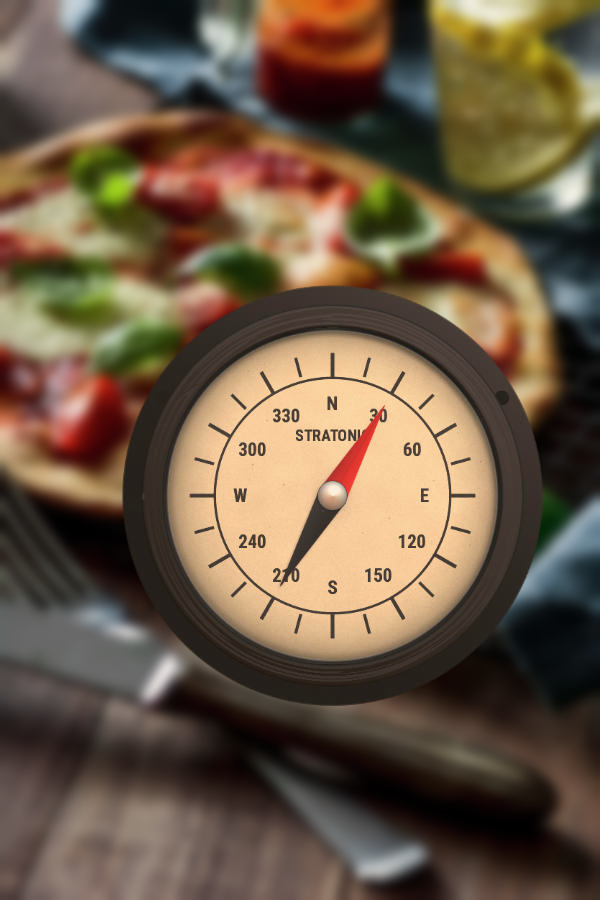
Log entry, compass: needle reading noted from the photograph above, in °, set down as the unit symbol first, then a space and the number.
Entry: ° 30
